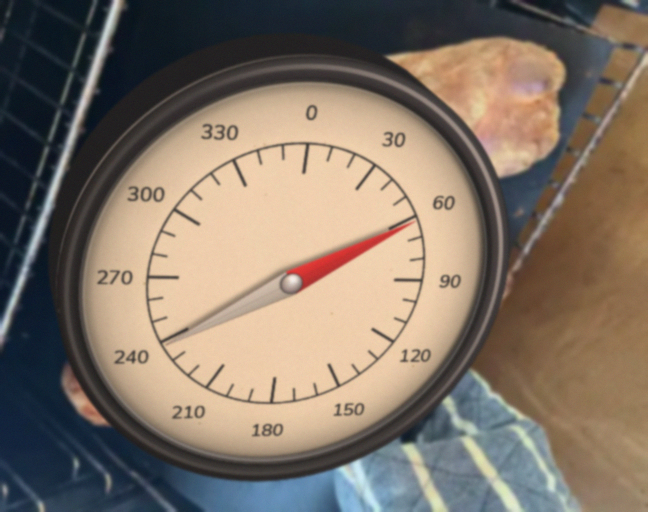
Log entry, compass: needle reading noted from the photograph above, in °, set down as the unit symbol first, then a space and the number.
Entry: ° 60
